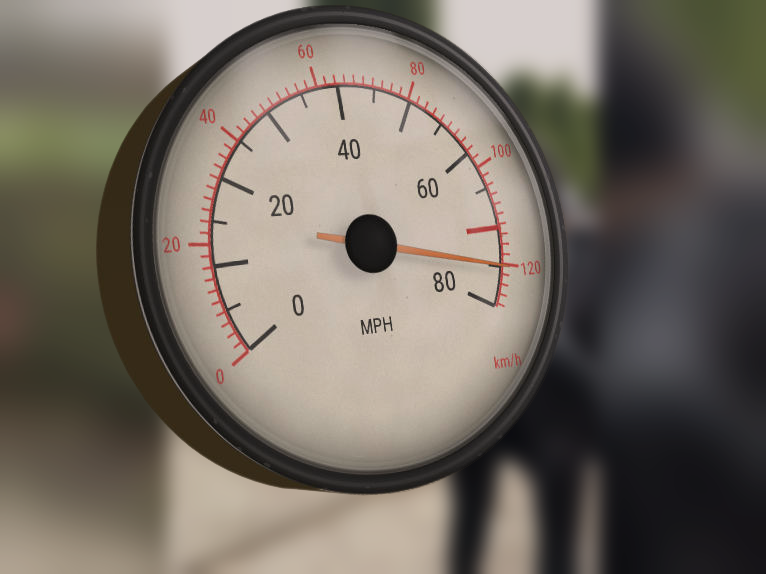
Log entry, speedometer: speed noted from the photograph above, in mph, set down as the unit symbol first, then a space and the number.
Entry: mph 75
